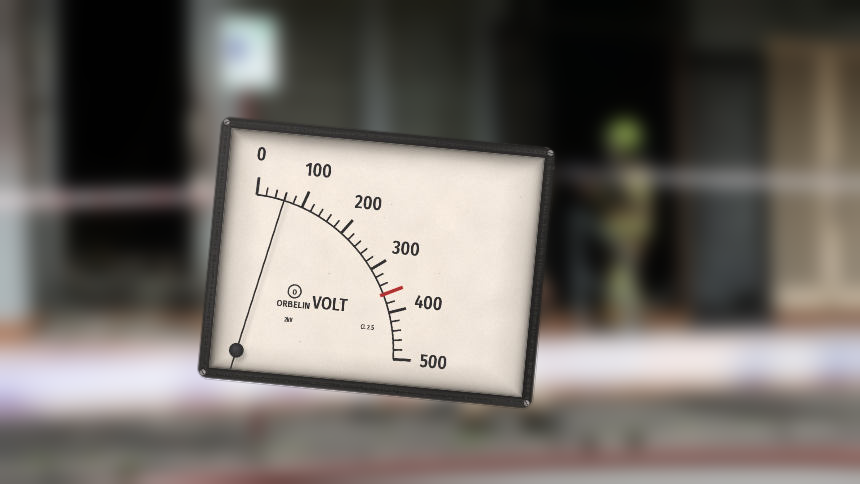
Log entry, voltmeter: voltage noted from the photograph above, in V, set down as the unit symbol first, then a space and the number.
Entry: V 60
